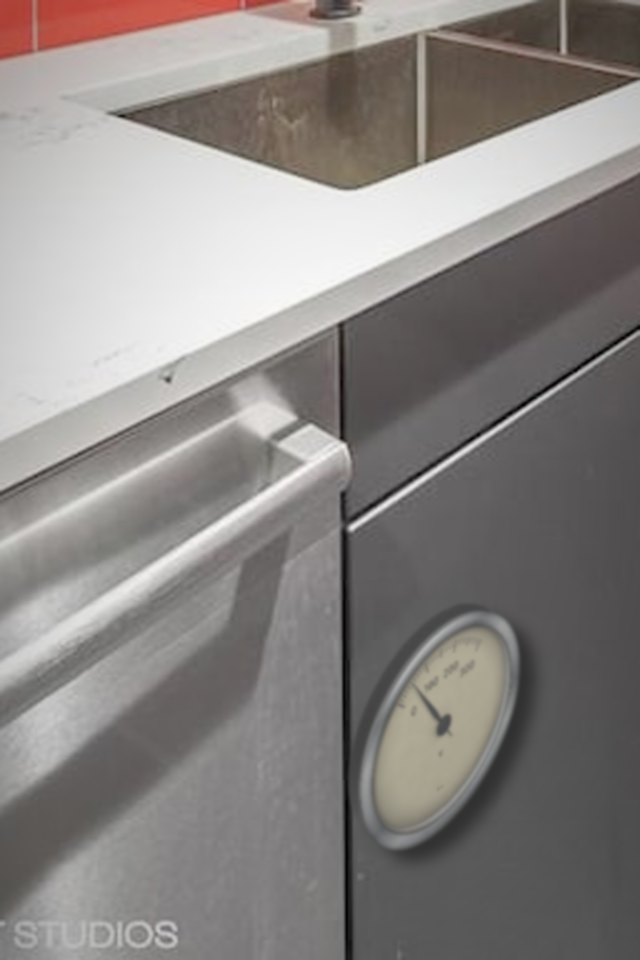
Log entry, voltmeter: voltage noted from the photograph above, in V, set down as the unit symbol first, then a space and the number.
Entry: V 50
